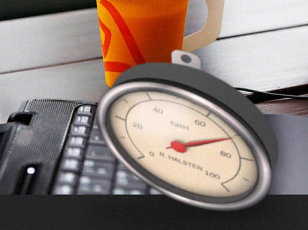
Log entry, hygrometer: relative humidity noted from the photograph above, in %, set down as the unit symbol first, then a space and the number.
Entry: % 70
